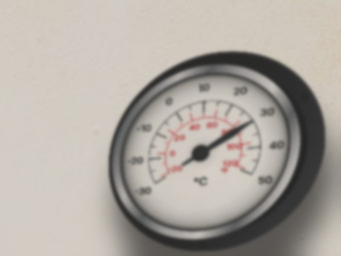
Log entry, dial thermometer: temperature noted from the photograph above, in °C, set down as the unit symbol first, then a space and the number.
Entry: °C 30
